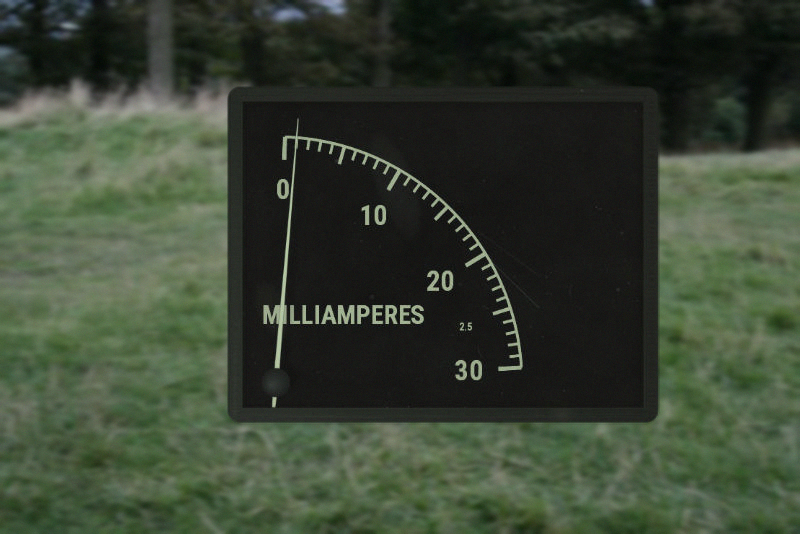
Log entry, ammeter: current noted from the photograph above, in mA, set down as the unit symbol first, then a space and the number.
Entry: mA 1
